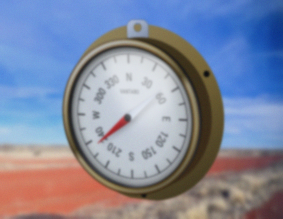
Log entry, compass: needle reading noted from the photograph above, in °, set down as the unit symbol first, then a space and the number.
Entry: ° 232.5
